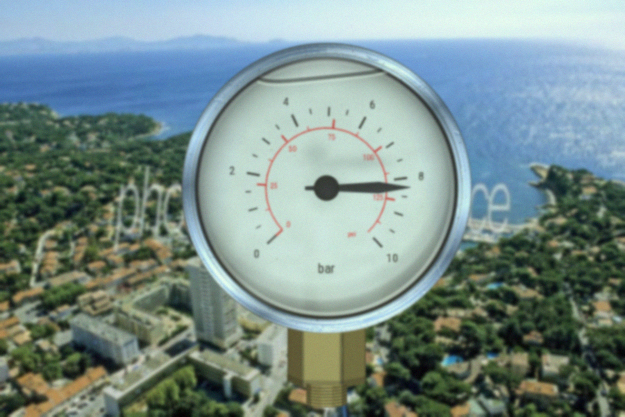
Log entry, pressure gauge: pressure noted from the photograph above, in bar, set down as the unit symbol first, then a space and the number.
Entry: bar 8.25
